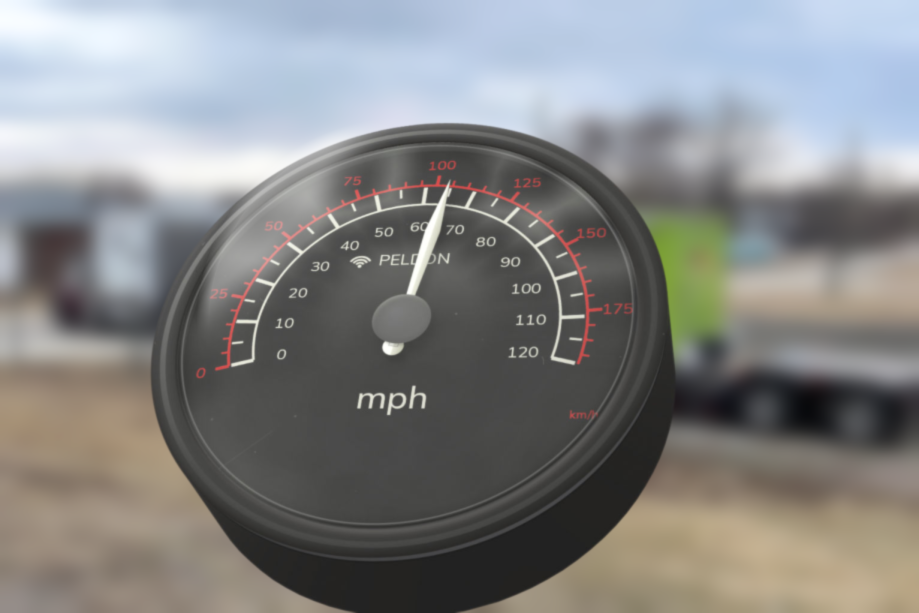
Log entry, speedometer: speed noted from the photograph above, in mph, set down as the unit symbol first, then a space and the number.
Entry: mph 65
